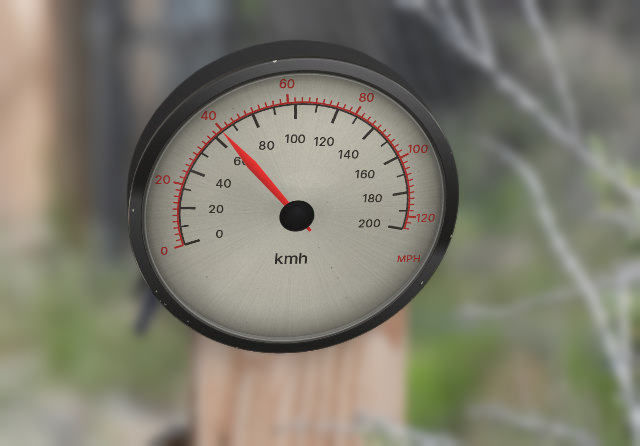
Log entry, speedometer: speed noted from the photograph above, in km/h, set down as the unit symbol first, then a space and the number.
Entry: km/h 65
